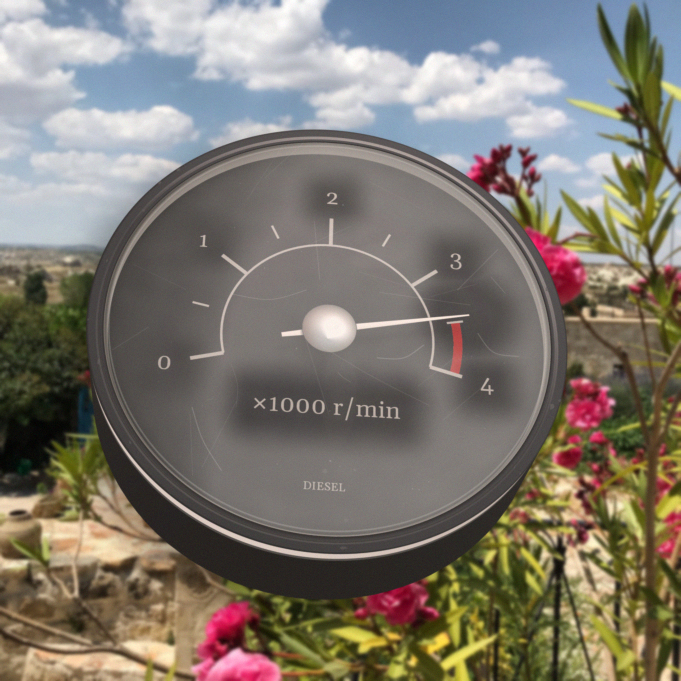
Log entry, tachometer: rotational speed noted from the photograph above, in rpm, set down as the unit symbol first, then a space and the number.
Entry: rpm 3500
